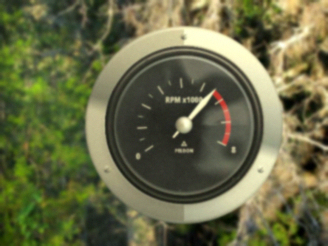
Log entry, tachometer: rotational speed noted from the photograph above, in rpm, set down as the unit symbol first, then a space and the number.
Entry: rpm 5500
